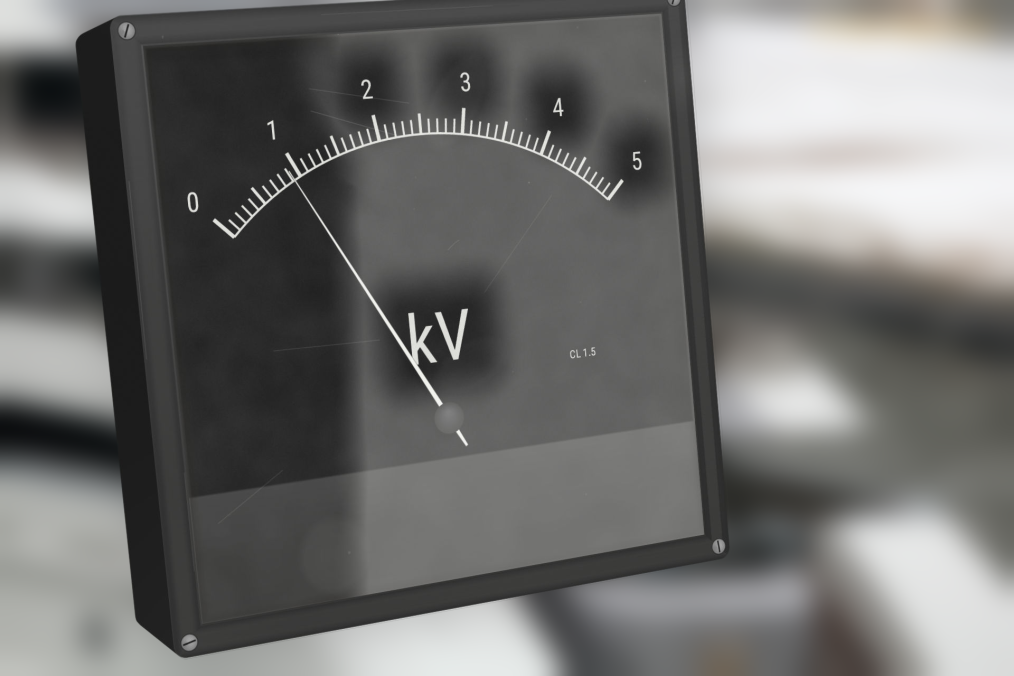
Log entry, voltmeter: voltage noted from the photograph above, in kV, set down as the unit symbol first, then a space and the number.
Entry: kV 0.9
